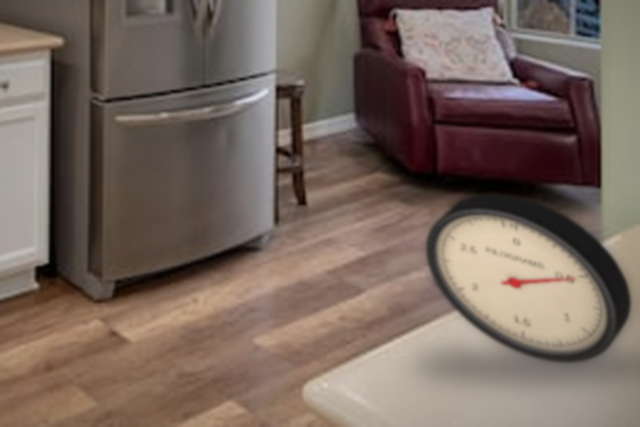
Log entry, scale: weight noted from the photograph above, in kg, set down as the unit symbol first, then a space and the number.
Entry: kg 0.5
